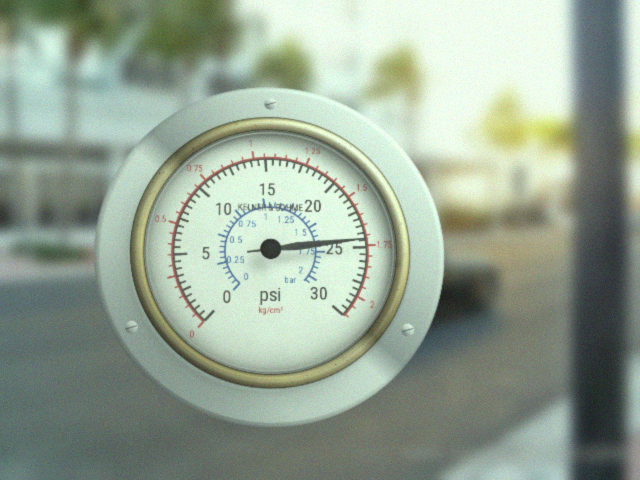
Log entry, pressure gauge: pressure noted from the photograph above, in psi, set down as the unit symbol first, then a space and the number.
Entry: psi 24.5
